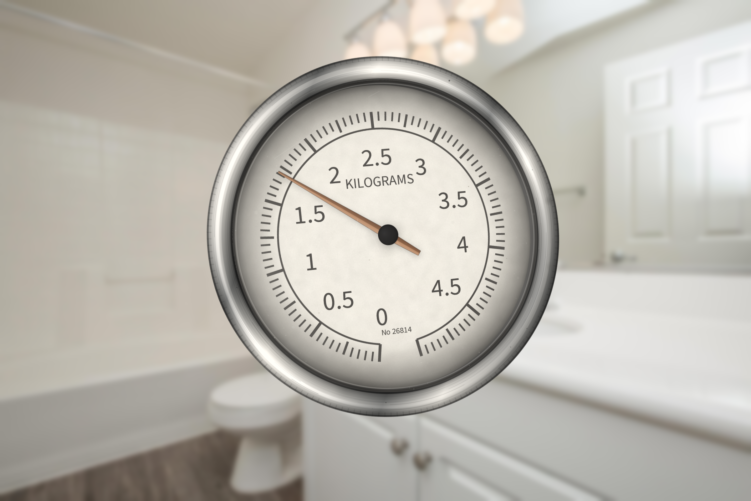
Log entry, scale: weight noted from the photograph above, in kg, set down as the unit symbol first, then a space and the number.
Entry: kg 1.7
